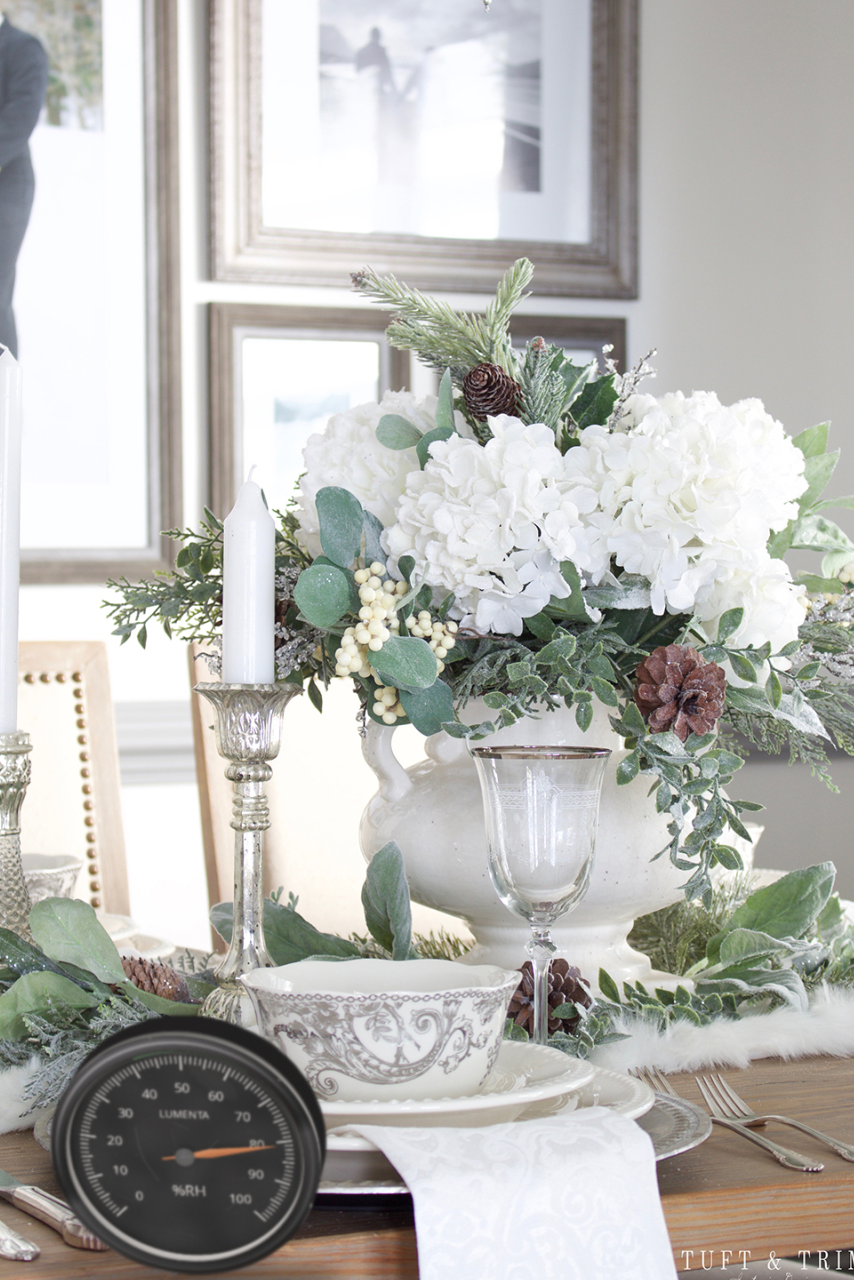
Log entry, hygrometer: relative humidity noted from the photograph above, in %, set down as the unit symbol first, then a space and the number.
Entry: % 80
